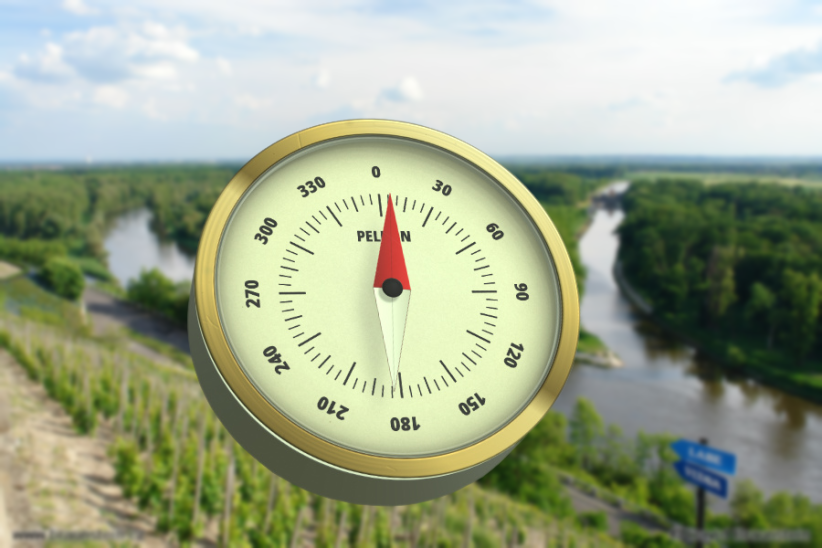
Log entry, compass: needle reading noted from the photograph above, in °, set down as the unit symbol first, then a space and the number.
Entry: ° 5
